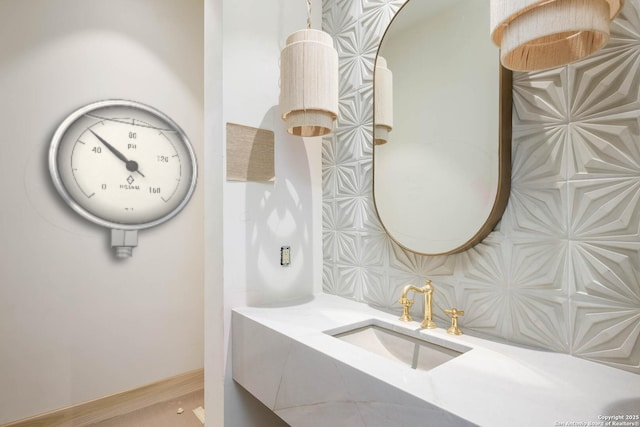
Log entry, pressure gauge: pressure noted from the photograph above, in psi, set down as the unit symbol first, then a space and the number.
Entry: psi 50
